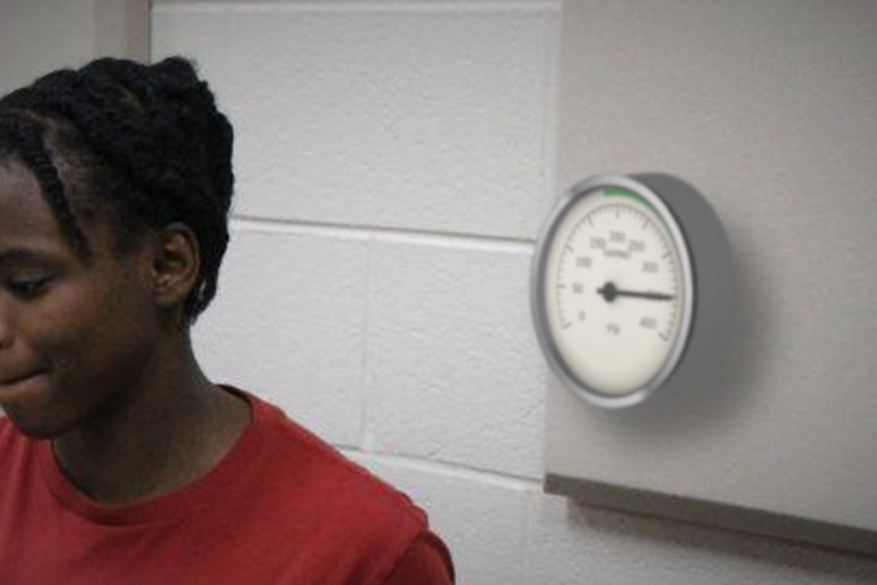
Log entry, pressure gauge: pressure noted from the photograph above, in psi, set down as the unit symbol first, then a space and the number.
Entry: psi 350
